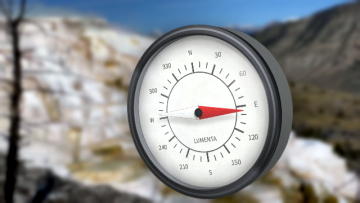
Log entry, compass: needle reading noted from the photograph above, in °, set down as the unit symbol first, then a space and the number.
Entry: ° 95
